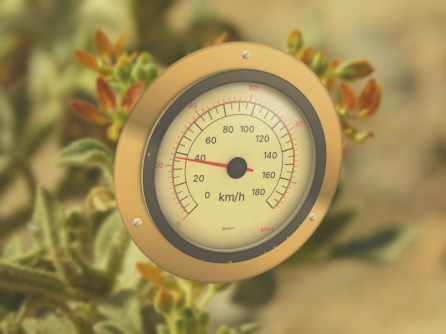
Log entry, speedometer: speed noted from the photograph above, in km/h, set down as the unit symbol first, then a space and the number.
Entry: km/h 37.5
